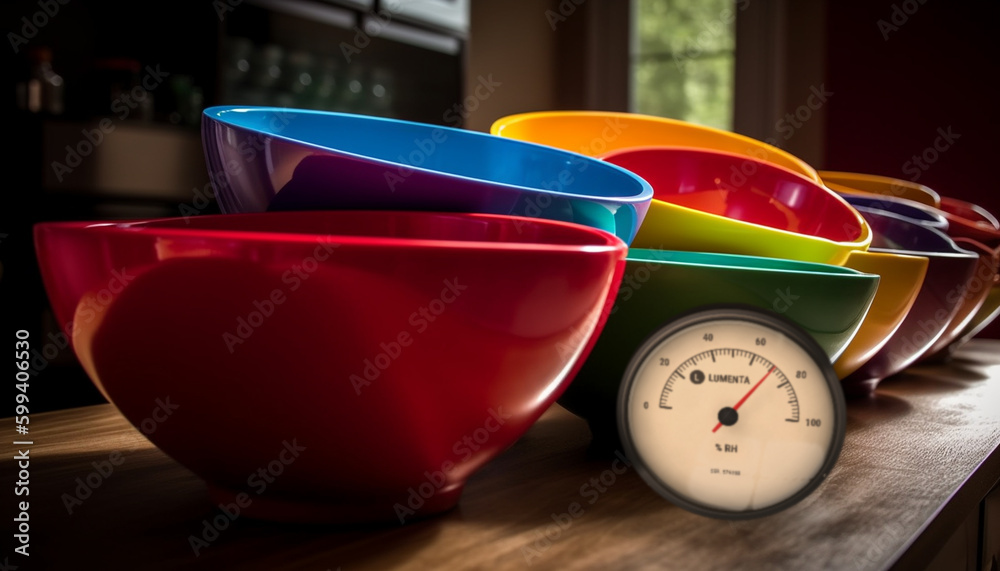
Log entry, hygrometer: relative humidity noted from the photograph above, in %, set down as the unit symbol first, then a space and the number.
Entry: % 70
